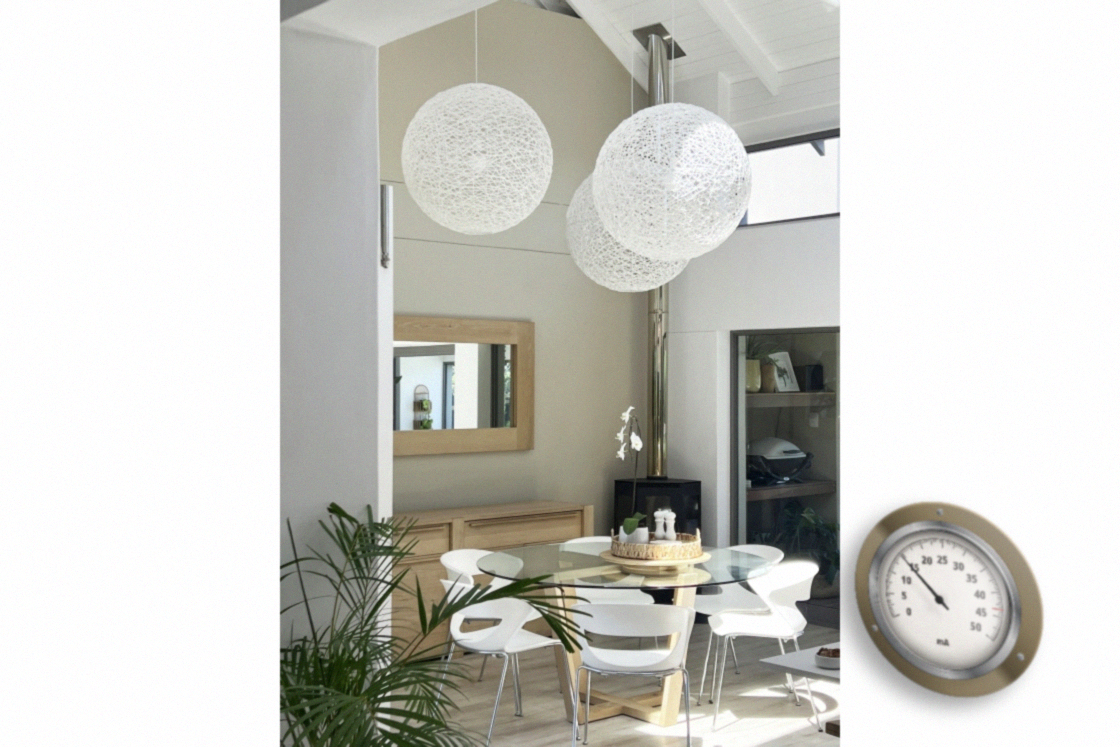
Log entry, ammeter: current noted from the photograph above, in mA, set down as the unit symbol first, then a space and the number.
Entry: mA 15
